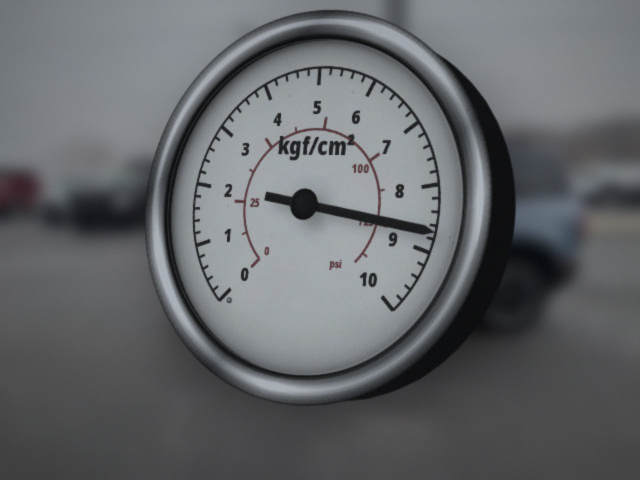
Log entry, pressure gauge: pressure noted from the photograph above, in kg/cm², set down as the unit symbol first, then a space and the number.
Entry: kg/cm² 8.7
